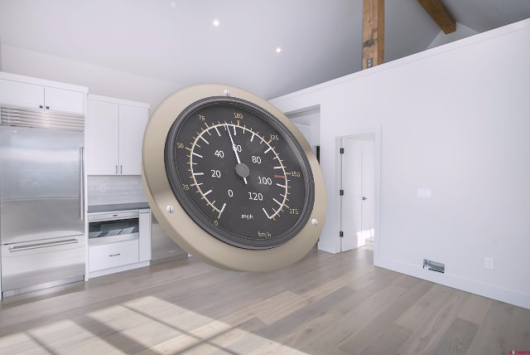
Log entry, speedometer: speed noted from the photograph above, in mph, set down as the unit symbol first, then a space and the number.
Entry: mph 55
